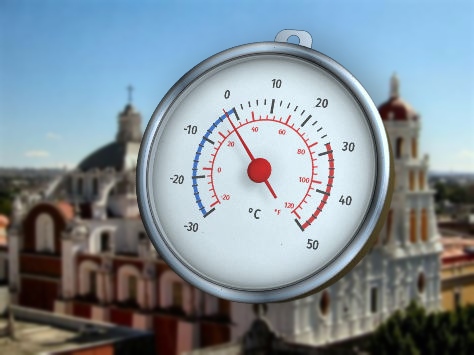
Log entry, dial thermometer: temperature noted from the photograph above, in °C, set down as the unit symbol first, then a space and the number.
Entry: °C -2
